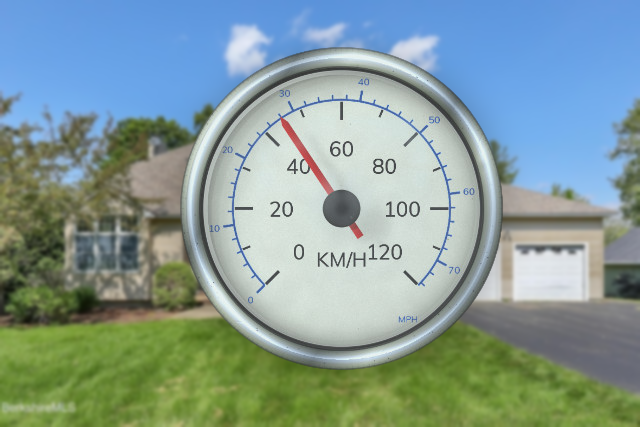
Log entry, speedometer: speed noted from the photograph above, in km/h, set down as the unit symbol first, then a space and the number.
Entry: km/h 45
